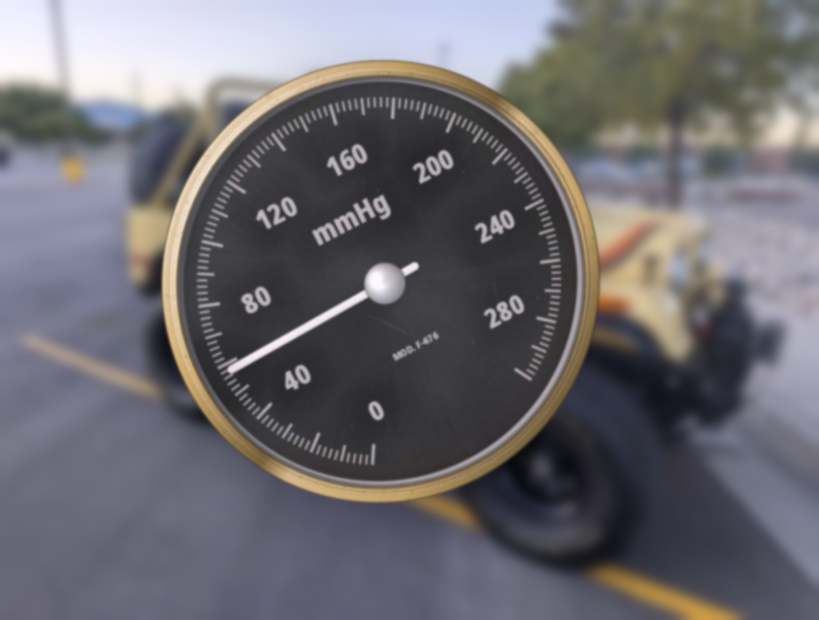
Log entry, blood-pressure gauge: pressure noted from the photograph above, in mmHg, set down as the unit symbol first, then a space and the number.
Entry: mmHg 58
